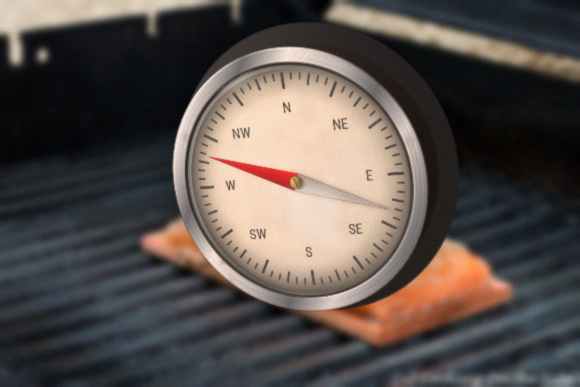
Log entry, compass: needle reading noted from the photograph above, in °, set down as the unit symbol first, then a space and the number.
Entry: ° 290
